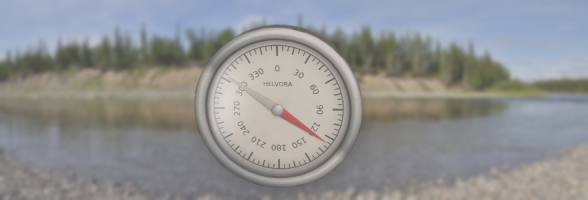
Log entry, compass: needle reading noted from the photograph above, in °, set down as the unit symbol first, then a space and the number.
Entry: ° 125
